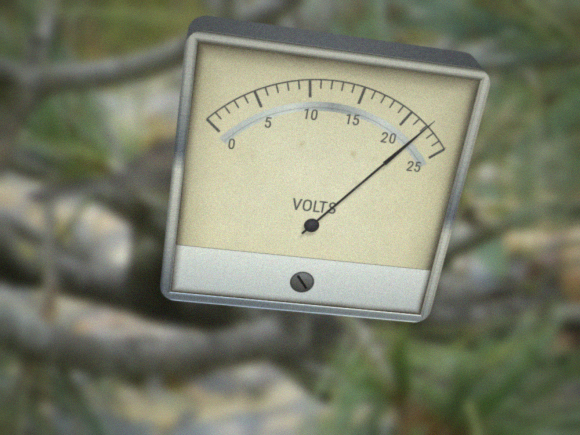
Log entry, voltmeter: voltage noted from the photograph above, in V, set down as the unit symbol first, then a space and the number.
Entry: V 22
